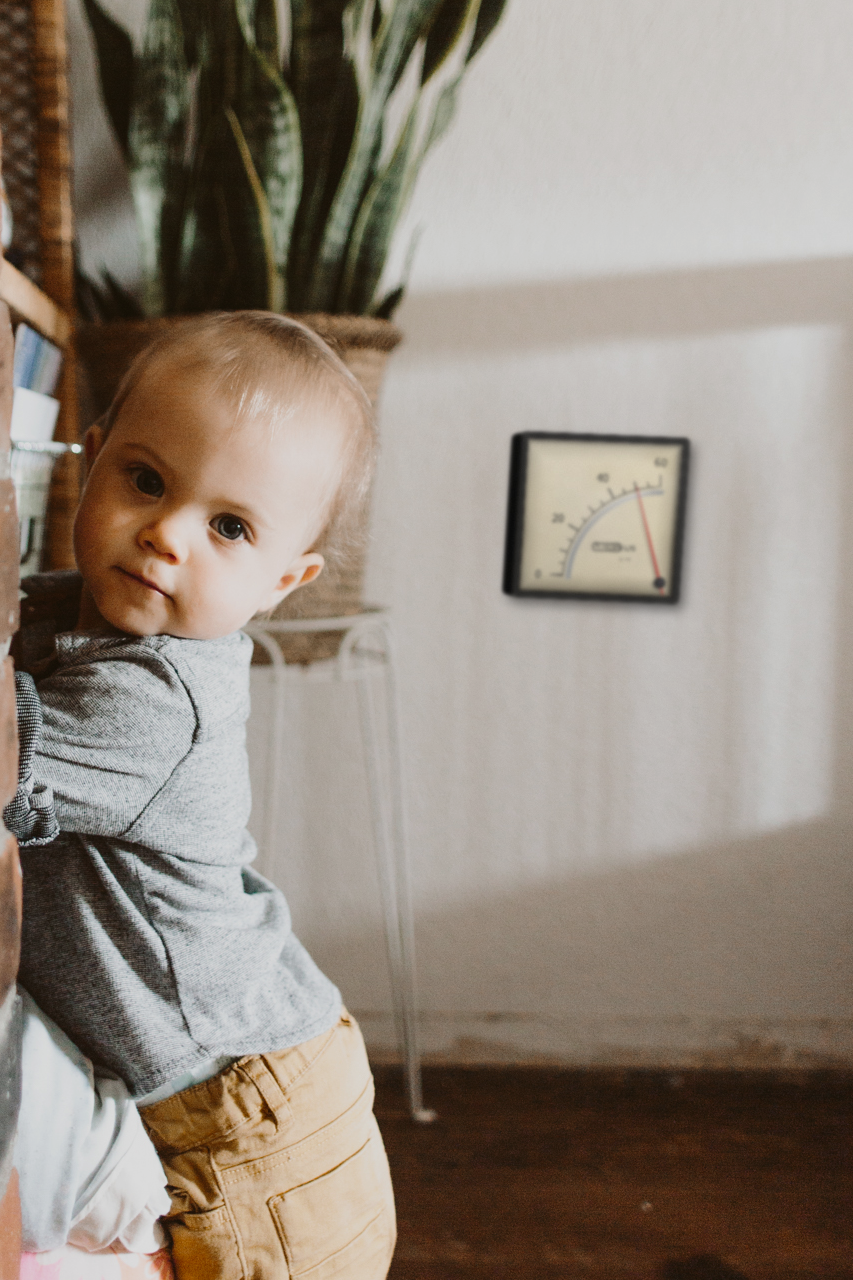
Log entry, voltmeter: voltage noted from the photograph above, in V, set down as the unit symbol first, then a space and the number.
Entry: V 50
